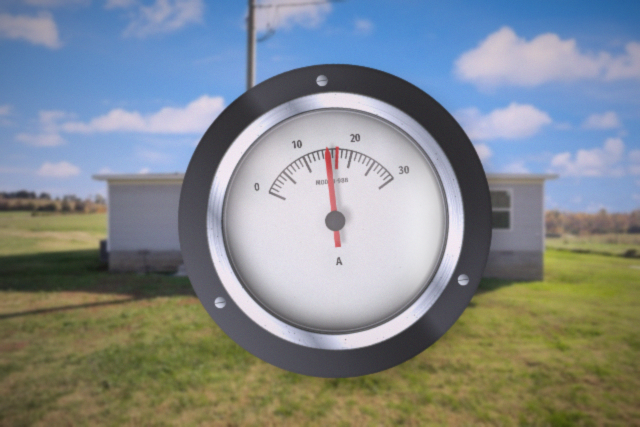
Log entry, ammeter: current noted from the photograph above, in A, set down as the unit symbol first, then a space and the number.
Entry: A 15
